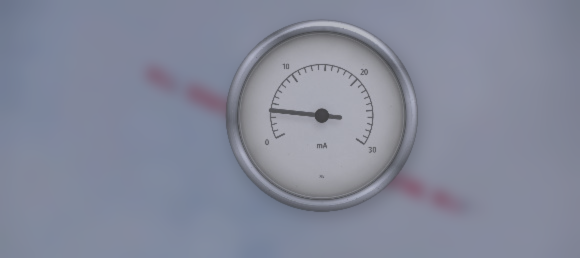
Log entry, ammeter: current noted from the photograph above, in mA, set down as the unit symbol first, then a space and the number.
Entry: mA 4
